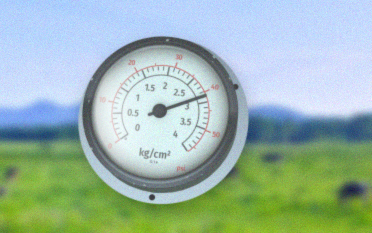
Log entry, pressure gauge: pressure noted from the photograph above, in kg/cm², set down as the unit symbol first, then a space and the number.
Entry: kg/cm² 2.9
